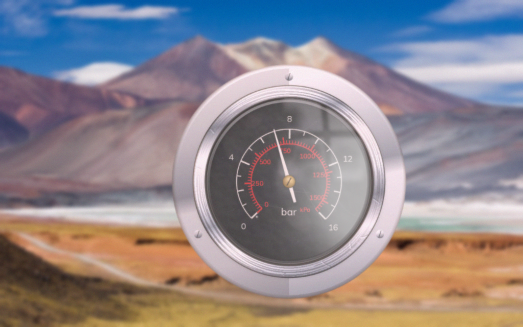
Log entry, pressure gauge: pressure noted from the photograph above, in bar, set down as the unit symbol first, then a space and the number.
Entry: bar 7
